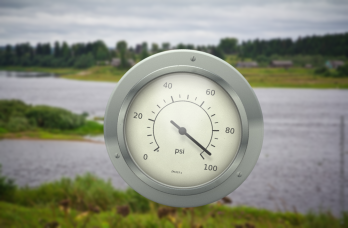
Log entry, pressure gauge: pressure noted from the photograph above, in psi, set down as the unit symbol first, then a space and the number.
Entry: psi 95
